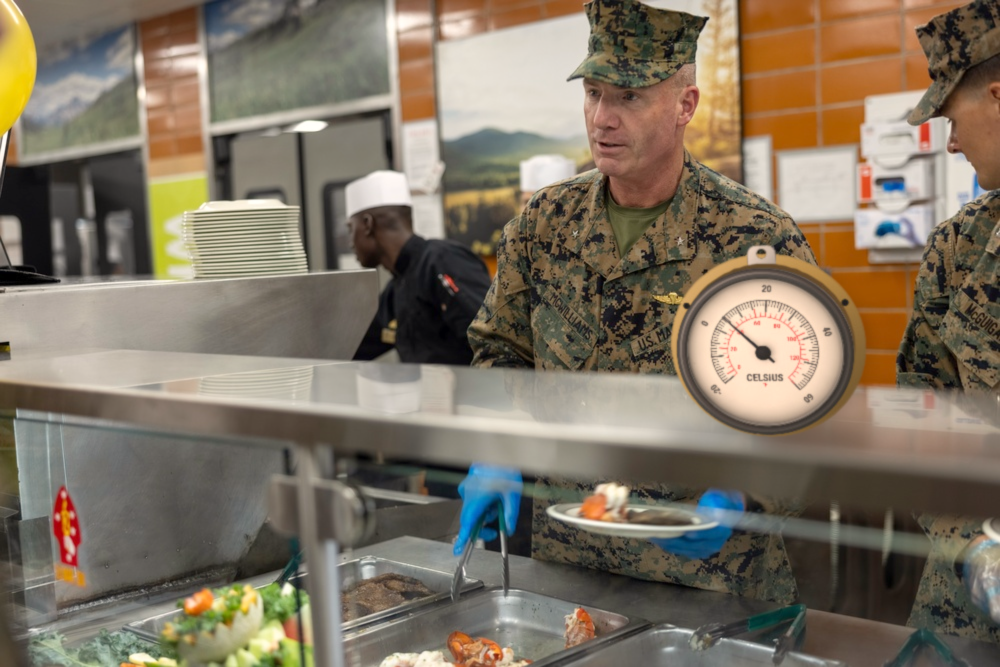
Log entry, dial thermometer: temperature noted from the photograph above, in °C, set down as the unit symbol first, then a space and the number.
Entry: °C 5
